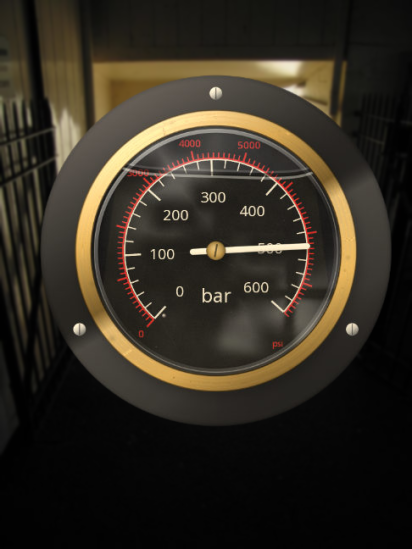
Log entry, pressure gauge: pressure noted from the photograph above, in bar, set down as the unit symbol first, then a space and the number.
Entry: bar 500
